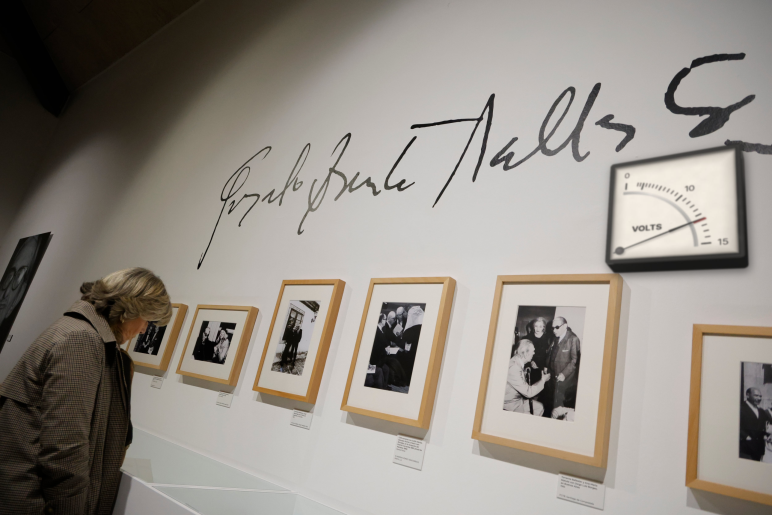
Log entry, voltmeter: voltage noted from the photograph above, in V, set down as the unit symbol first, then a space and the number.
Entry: V 13
